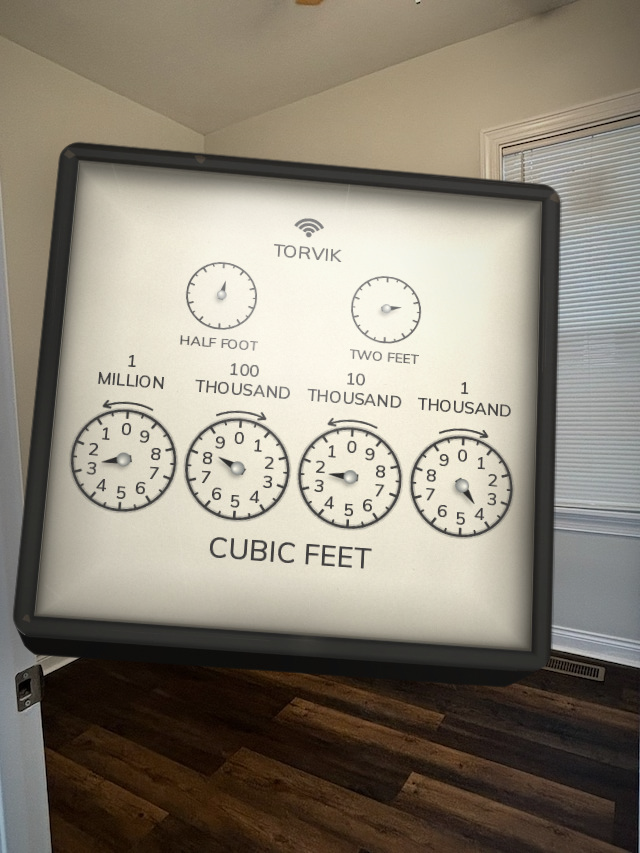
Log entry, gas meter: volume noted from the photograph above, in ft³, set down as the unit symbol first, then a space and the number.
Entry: ft³ 282400
